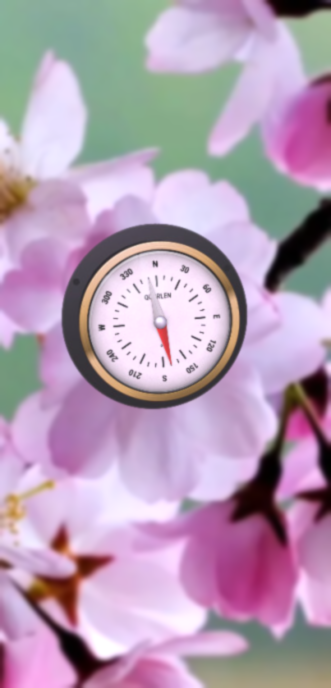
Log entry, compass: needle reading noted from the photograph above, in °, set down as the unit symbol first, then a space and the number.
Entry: ° 170
